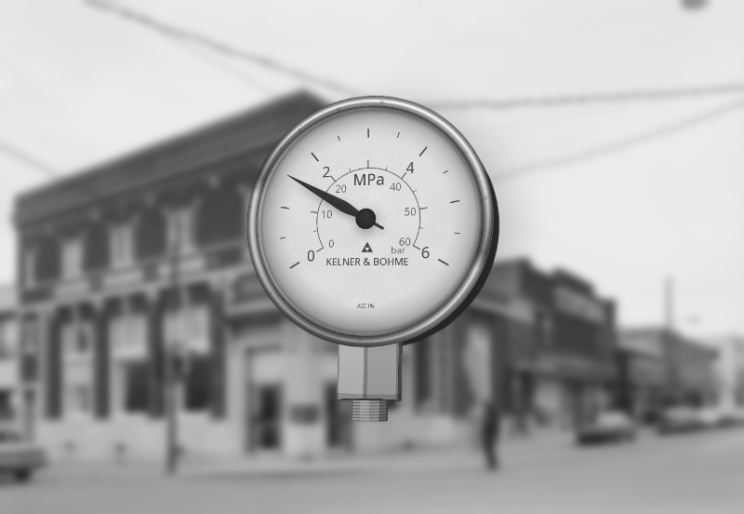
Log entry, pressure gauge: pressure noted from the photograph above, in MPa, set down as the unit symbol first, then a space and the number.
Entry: MPa 1.5
